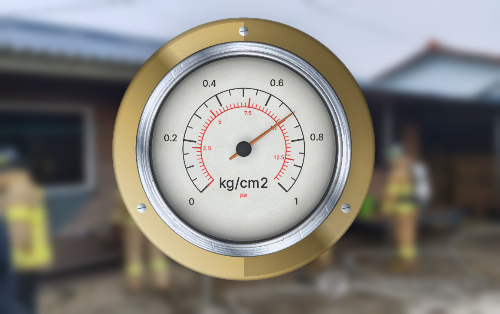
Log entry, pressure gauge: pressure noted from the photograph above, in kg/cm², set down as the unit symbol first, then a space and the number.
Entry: kg/cm² 0.7
